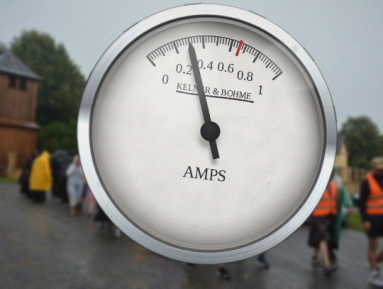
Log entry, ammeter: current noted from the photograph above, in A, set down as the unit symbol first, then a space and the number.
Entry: A 0.3
